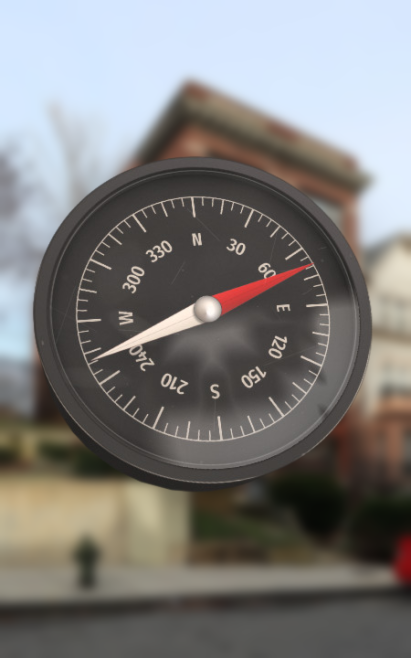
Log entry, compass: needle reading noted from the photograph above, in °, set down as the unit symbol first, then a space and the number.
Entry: ° 70
